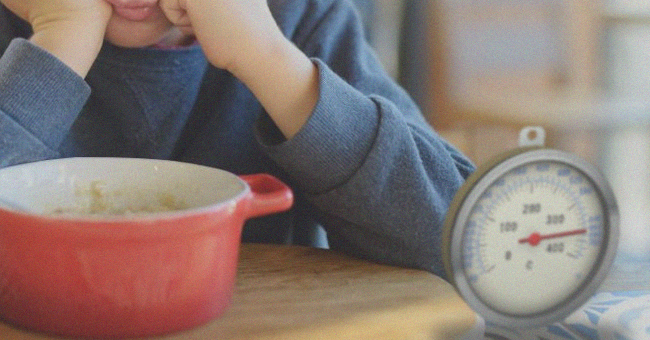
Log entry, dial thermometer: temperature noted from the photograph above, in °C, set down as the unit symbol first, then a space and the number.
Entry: °C 350
